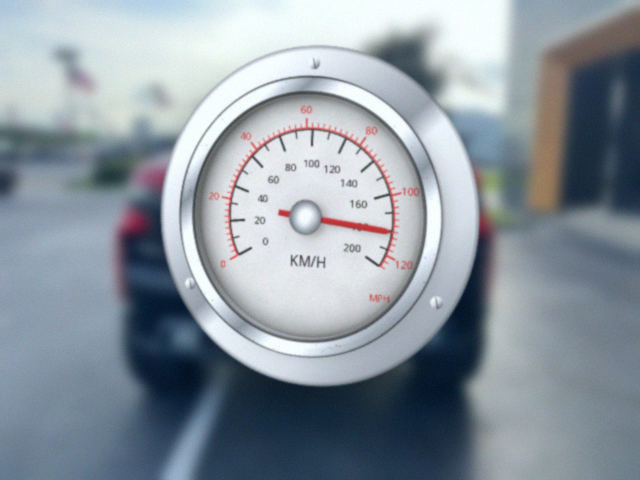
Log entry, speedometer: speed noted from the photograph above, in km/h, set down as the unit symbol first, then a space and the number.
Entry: km/h 180
